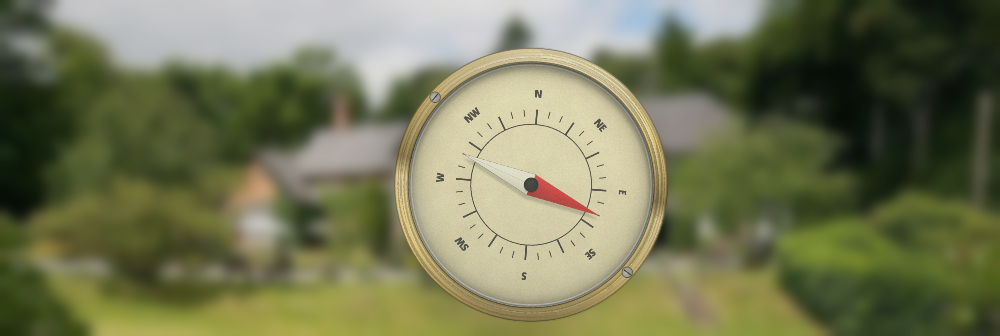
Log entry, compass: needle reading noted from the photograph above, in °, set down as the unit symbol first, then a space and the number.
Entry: ° 110
